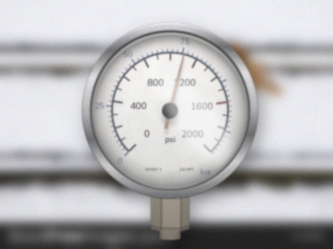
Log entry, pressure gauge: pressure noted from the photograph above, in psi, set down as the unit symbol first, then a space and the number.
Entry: psi 1100
